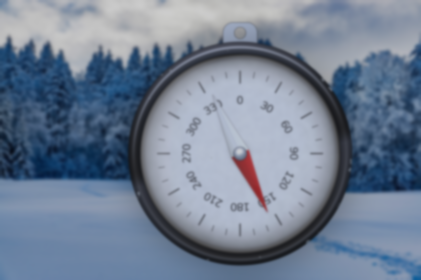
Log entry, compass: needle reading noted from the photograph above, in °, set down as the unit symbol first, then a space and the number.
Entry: ° 155
